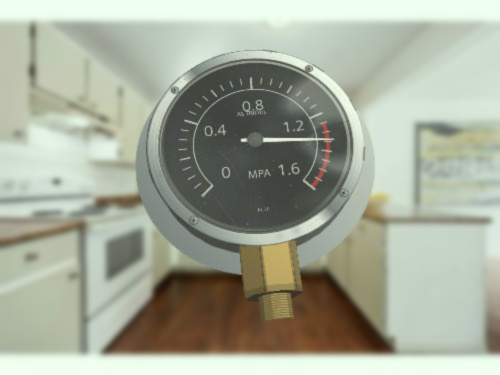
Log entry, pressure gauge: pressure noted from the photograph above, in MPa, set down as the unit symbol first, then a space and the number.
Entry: MPa 1.35
